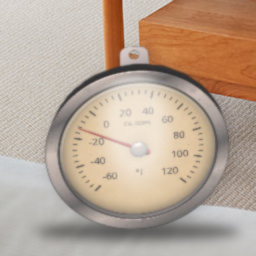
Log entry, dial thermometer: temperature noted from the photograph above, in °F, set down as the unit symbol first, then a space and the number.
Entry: °F -12
